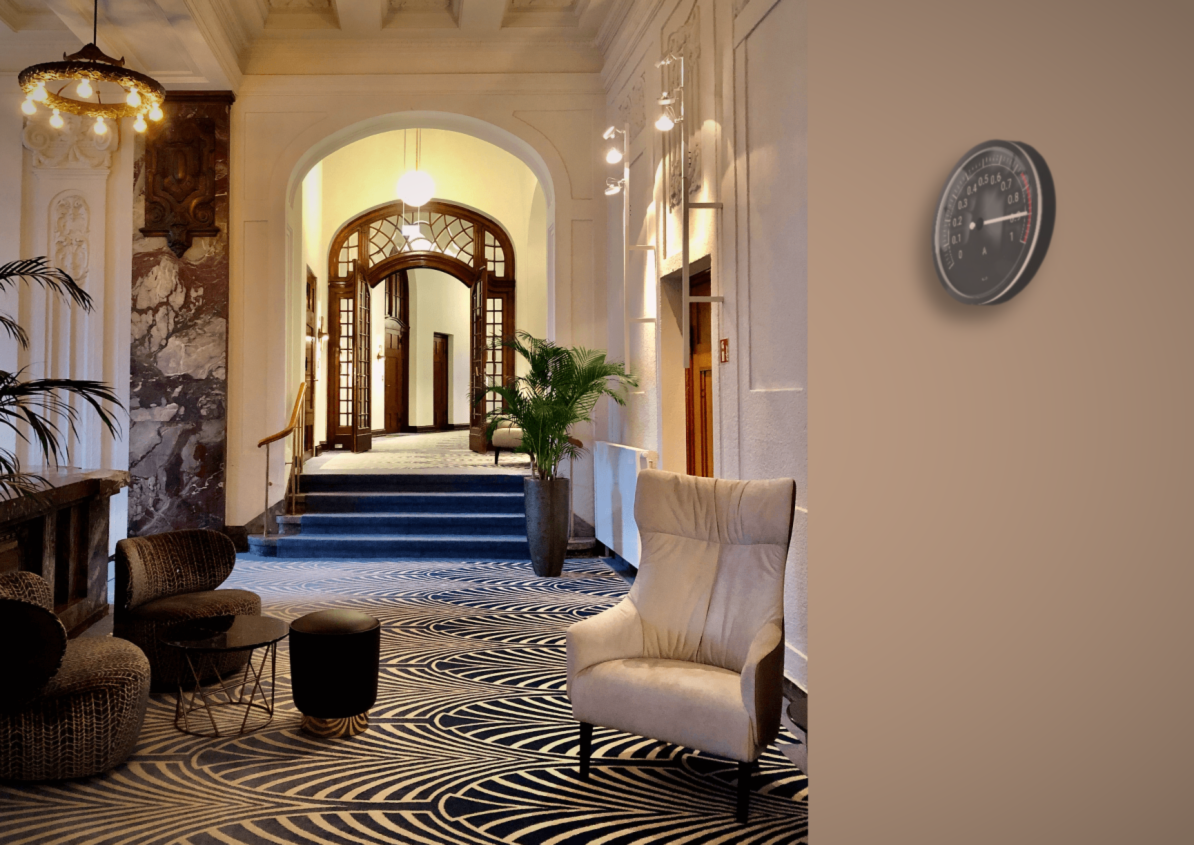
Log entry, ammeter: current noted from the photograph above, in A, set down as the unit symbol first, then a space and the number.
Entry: A 0.9
